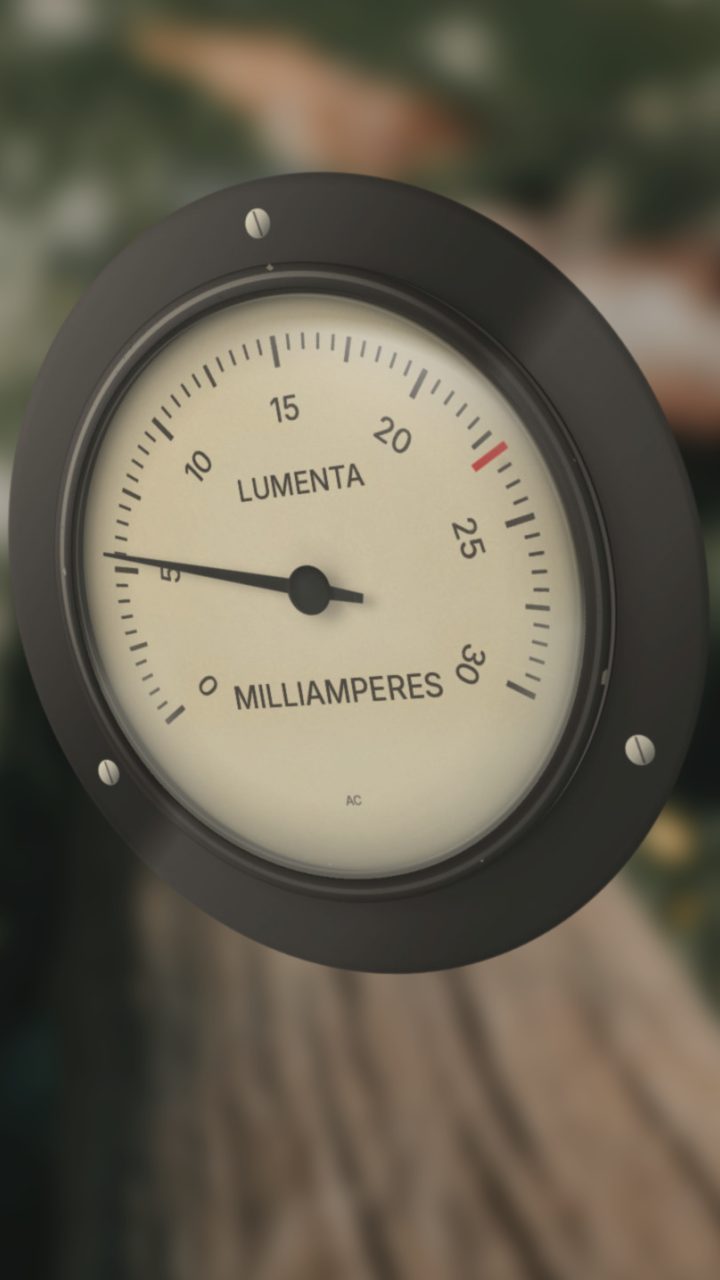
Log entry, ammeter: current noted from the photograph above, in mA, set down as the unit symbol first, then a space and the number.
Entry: mA 5.5
